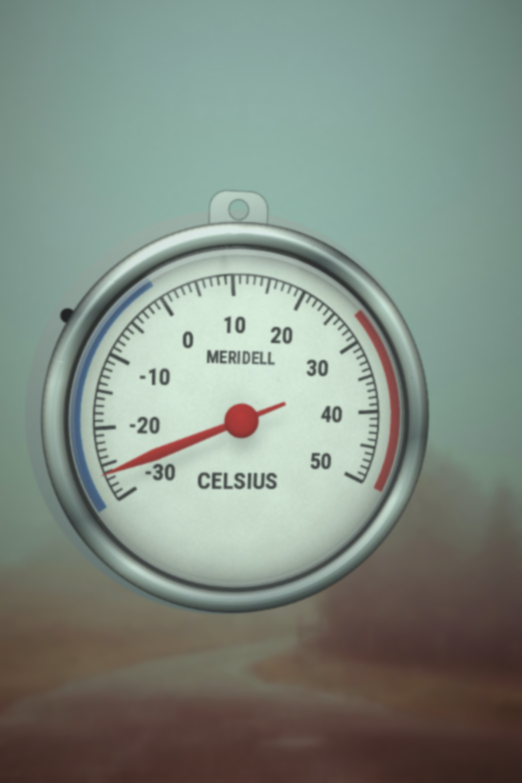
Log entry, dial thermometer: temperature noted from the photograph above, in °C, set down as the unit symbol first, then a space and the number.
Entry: °C -26
